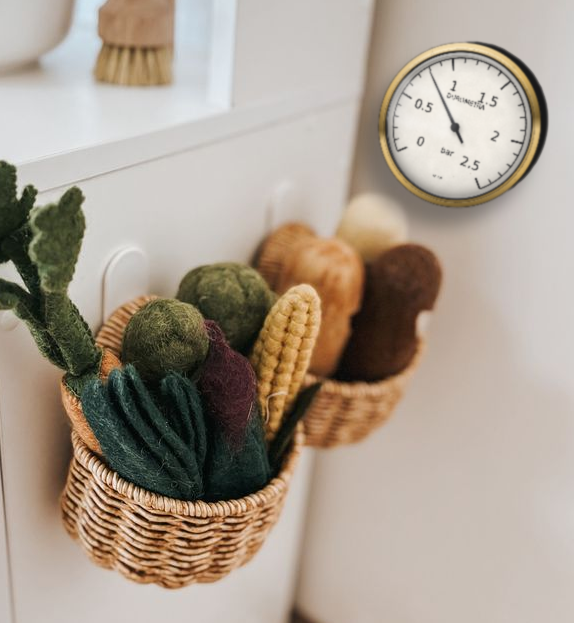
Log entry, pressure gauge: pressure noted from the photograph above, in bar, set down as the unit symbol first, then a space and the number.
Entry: bar 0.8
